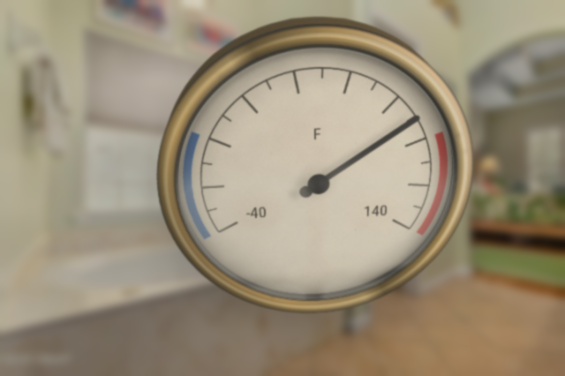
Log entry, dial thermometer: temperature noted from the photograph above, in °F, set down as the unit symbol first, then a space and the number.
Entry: °F 90
